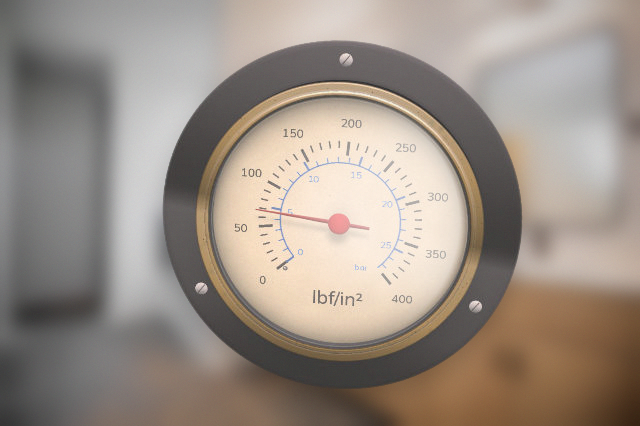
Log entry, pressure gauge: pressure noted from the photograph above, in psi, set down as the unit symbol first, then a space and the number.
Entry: psi 70
